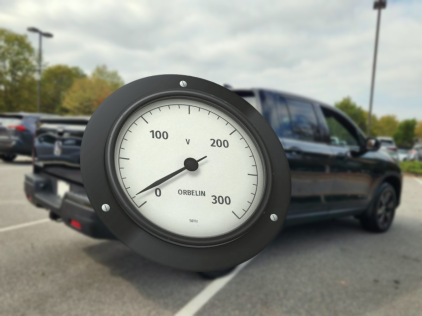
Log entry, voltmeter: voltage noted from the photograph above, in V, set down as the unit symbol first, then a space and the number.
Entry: V 10
